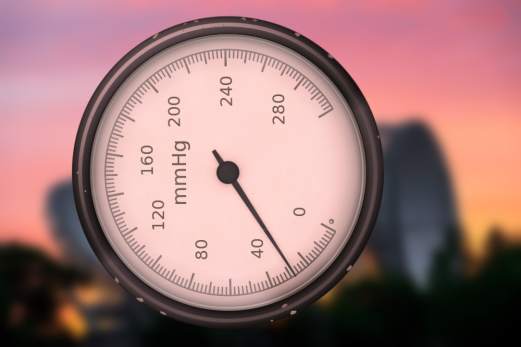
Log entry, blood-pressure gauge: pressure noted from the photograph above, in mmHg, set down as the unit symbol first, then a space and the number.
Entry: mmHg 28
